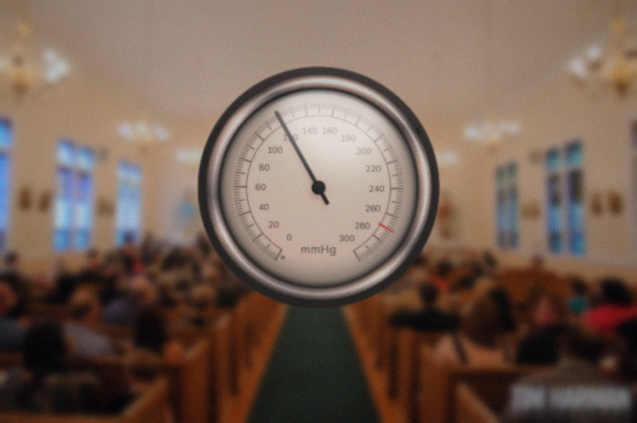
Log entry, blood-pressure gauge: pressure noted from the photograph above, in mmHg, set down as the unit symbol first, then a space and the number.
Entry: mmHg 120
